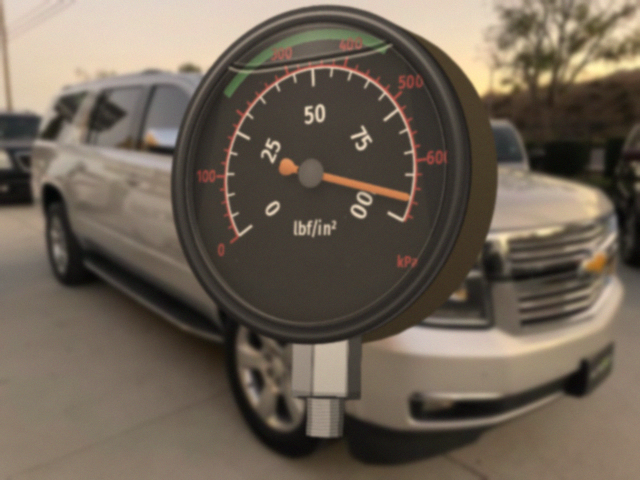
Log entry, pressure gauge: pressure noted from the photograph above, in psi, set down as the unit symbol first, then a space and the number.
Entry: psi 95
